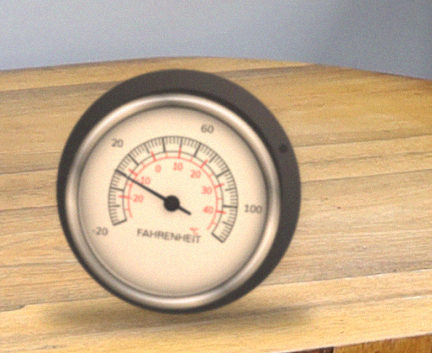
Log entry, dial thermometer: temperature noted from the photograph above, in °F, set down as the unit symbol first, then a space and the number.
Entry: °F 10
